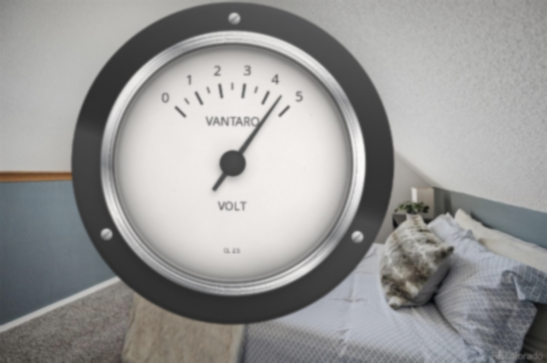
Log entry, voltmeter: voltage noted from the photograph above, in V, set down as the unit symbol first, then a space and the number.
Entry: V 4.5
